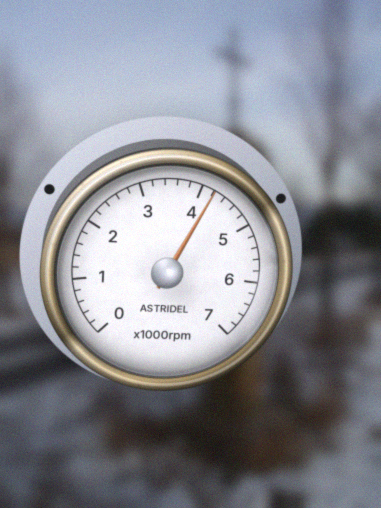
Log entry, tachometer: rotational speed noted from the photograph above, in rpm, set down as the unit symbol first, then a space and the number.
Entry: rpm 4200
